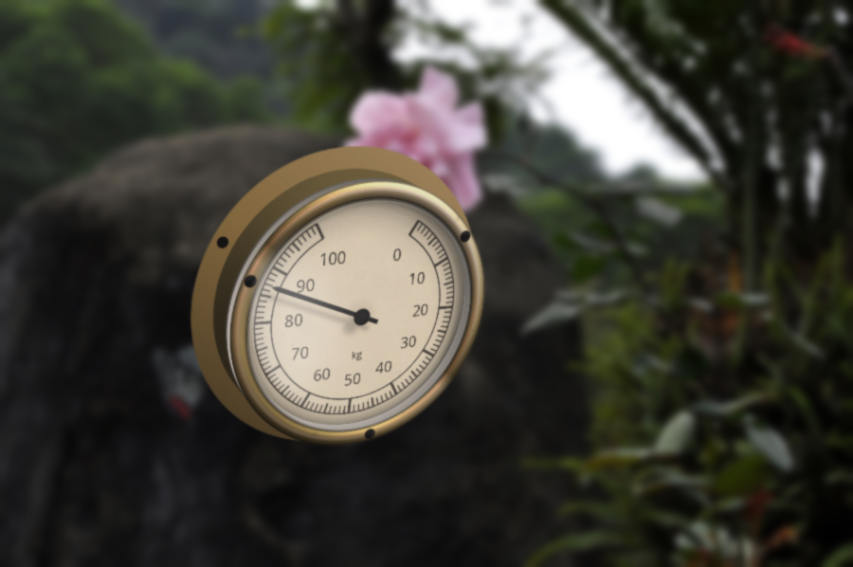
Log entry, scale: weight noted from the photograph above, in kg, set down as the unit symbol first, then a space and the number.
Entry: kg 87
